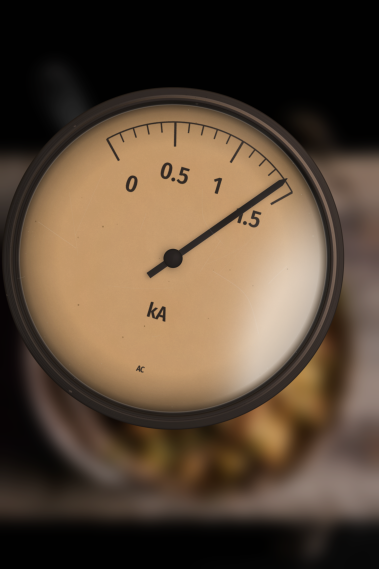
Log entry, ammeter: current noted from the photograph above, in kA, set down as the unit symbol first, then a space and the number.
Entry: kA 1.4
